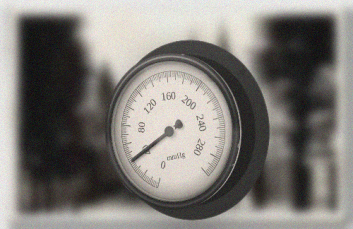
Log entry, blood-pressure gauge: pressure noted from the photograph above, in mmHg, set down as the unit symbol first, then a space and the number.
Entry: mmHg 40
